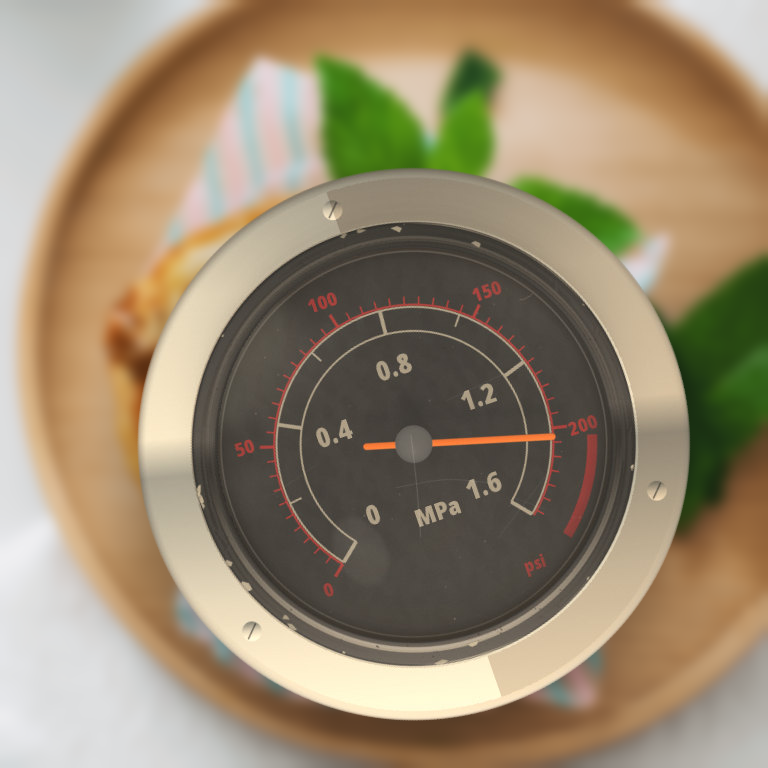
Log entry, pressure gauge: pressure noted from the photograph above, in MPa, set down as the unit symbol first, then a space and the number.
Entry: MPa 1.4
